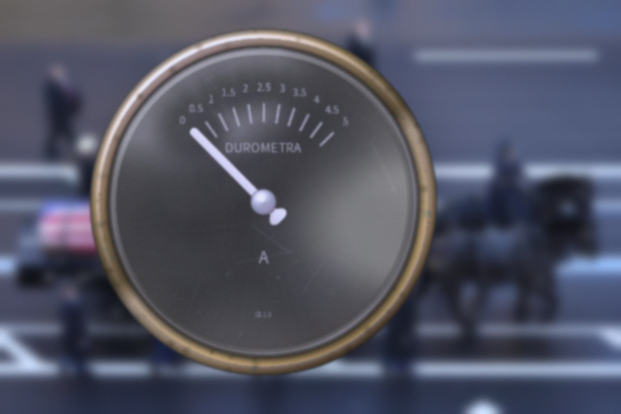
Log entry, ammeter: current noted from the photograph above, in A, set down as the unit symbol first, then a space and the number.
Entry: A 0
